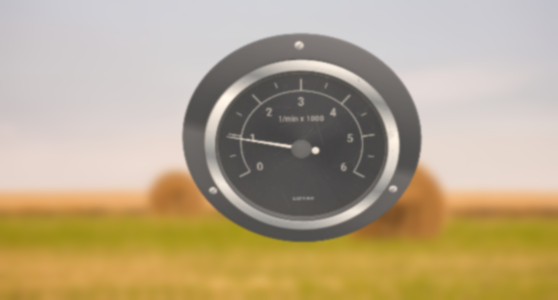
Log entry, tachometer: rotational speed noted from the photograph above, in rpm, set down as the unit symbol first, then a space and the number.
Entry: rpm 1000
